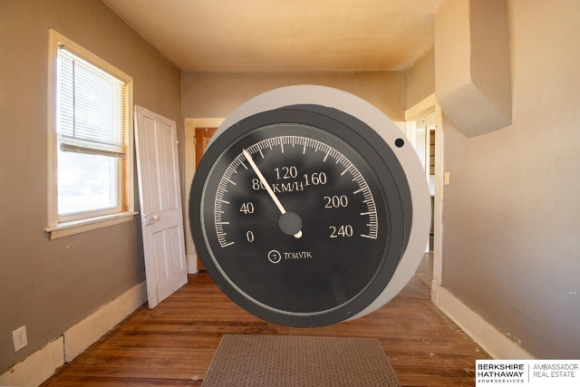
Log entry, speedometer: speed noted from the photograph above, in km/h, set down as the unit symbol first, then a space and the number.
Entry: km/h 90
